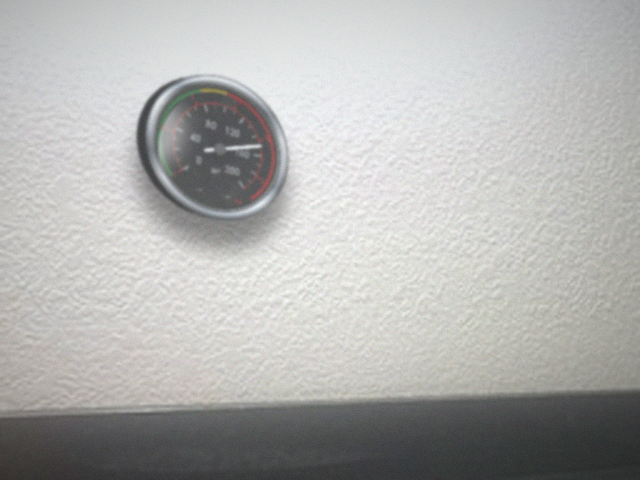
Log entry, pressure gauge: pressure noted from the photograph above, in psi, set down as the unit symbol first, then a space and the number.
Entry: psi 150
